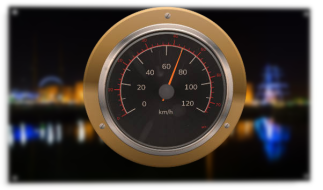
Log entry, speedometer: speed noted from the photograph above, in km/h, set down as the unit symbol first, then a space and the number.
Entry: km/h 70
